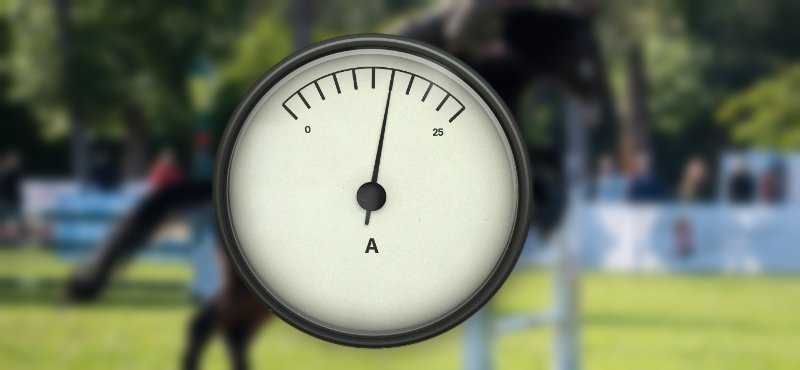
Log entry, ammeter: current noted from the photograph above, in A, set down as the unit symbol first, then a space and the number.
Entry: A 15
